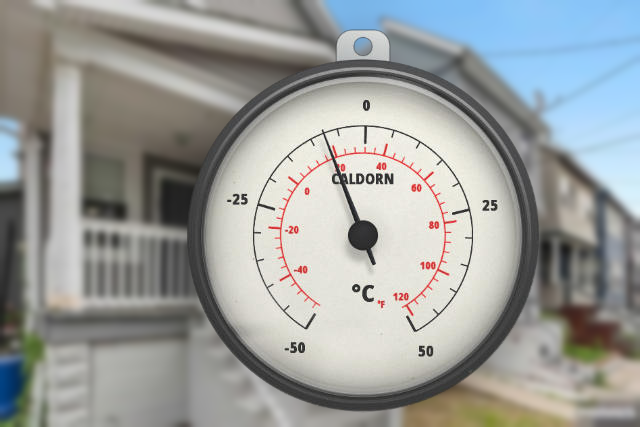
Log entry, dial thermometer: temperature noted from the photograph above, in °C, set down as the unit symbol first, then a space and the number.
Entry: °C -7.5
